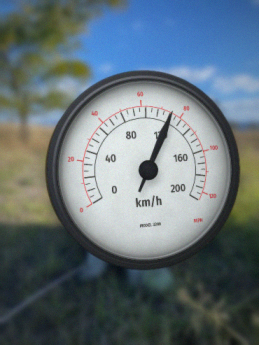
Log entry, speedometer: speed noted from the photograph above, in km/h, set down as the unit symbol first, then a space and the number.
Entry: km/h 120
